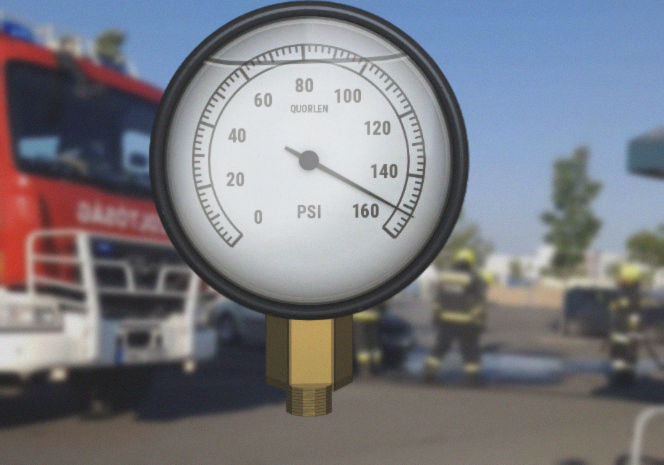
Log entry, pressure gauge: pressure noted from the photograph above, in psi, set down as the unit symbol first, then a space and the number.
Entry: psi 152
